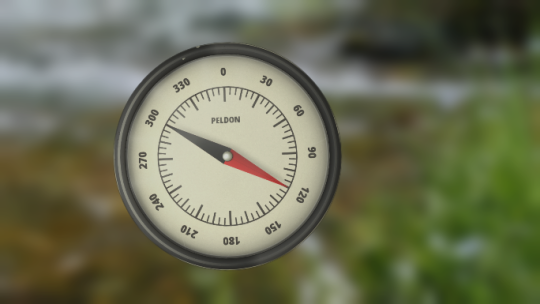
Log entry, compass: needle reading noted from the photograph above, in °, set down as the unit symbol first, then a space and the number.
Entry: ° 120
